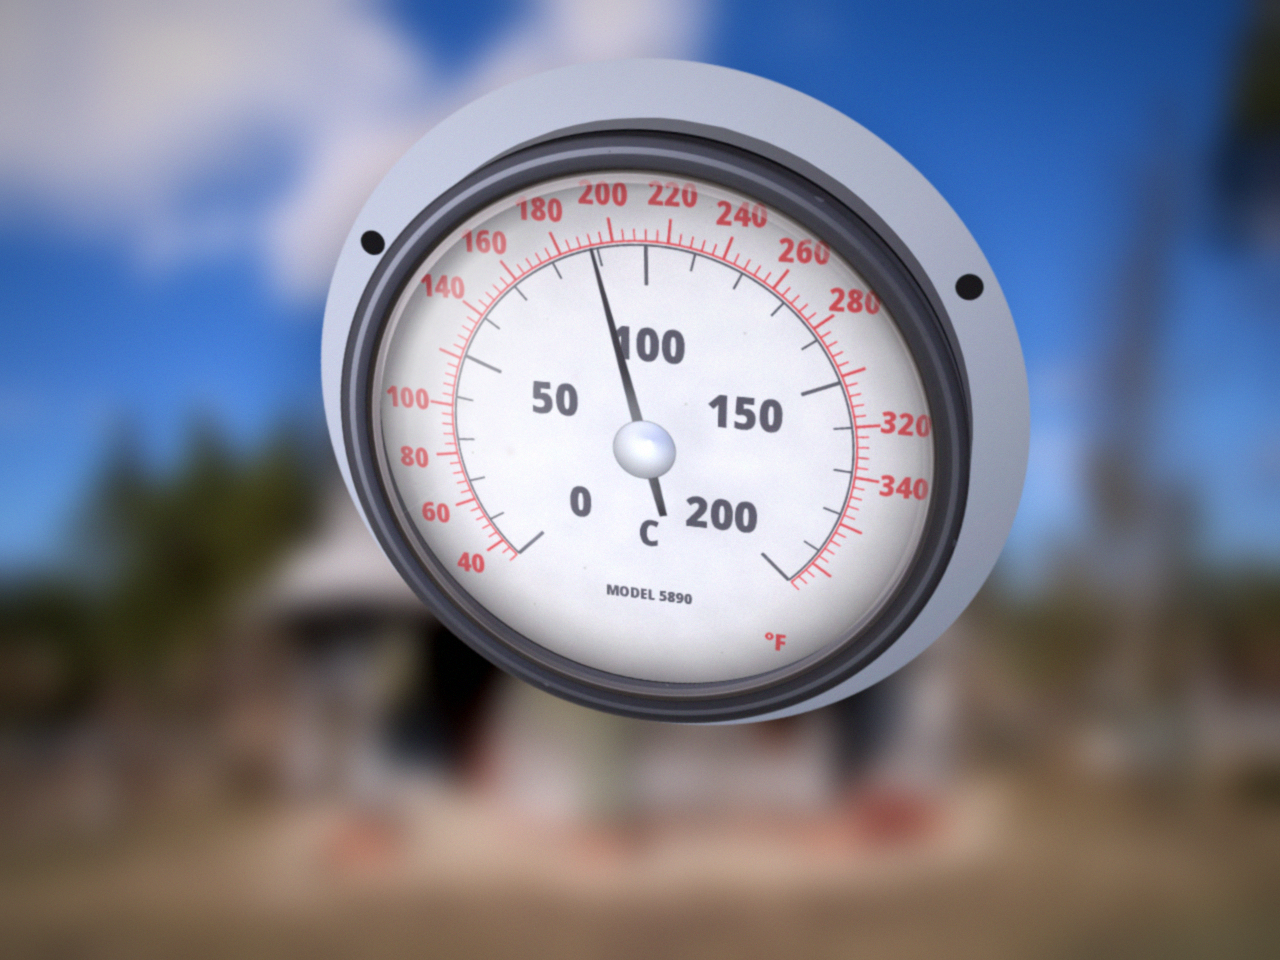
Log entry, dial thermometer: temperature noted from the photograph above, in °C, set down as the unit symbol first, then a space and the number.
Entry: °C 90
